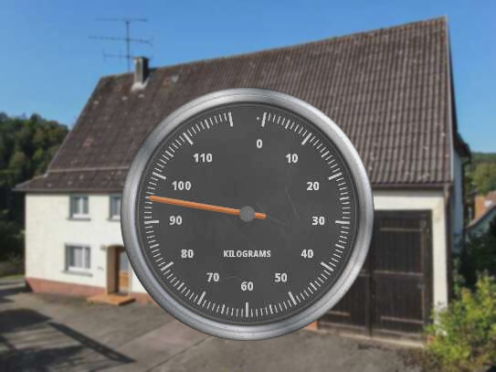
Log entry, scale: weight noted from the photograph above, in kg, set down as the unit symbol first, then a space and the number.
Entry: kg 95
